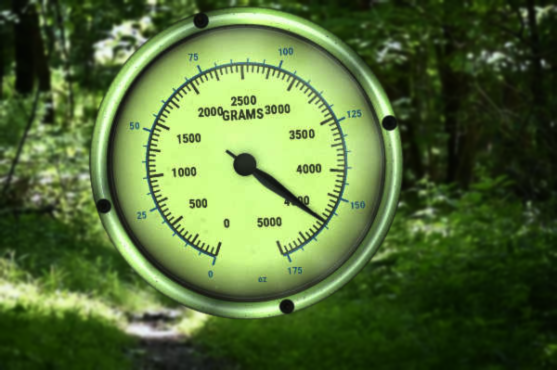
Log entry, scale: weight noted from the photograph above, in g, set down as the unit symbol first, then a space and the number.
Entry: g 4500
